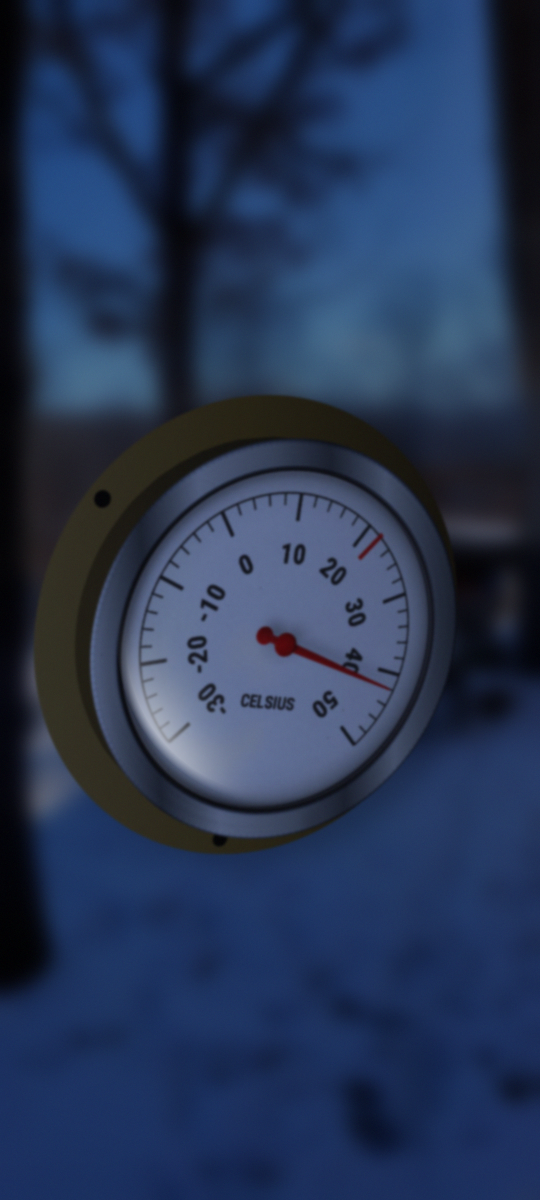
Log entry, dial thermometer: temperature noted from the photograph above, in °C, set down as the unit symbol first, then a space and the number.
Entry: °C 42
